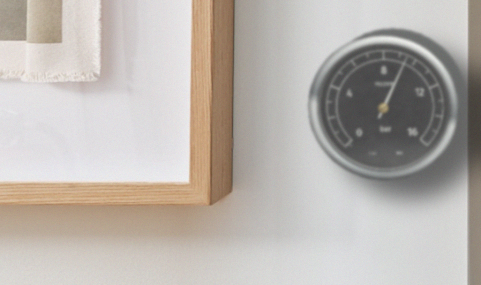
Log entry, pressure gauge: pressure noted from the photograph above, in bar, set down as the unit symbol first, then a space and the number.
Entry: bar 9.5
